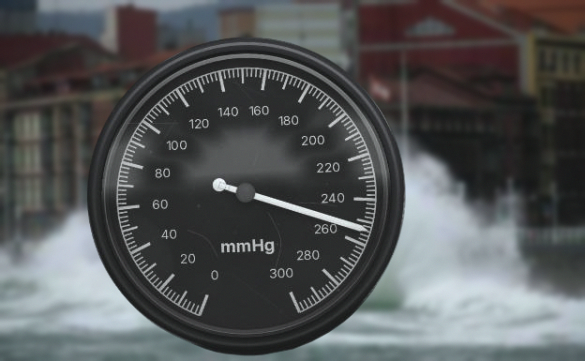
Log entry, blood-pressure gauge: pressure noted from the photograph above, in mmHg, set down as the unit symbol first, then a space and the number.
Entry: mmHg 254
